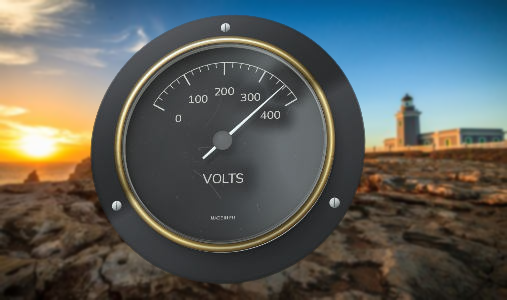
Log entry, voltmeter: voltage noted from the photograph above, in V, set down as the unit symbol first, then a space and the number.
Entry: V 360
